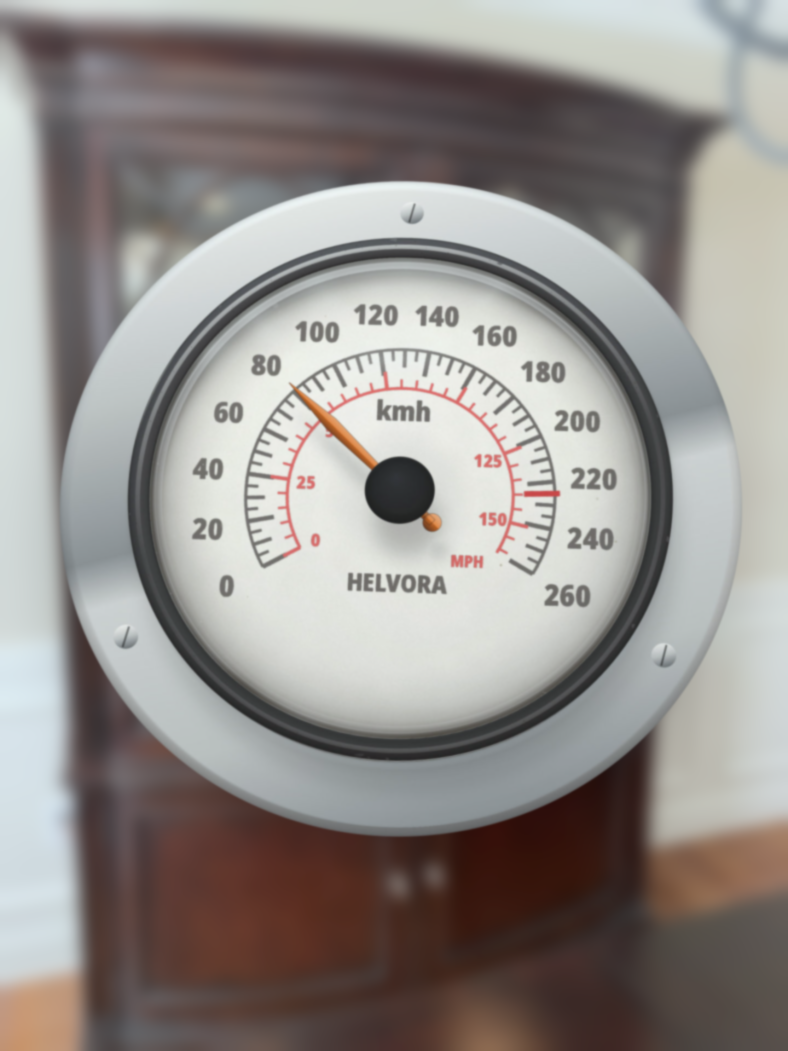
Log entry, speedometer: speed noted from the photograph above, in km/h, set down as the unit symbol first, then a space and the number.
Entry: km/h 80
